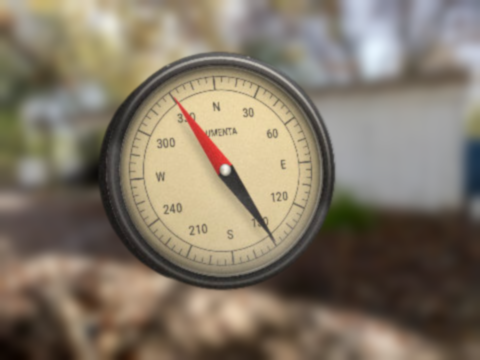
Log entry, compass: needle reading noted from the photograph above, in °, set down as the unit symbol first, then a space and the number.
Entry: ° 330
